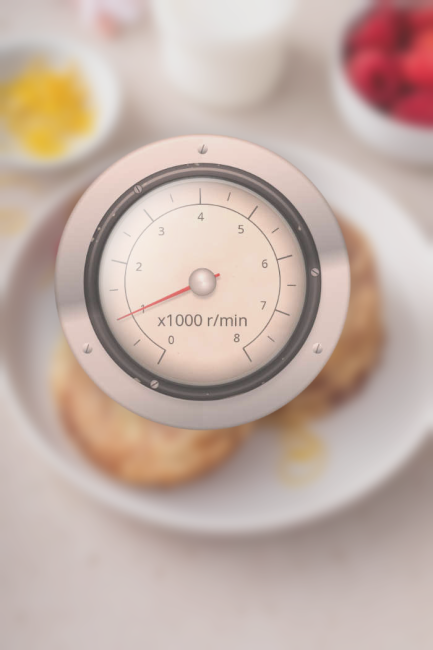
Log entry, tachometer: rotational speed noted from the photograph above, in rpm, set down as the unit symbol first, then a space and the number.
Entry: rpm 1000
